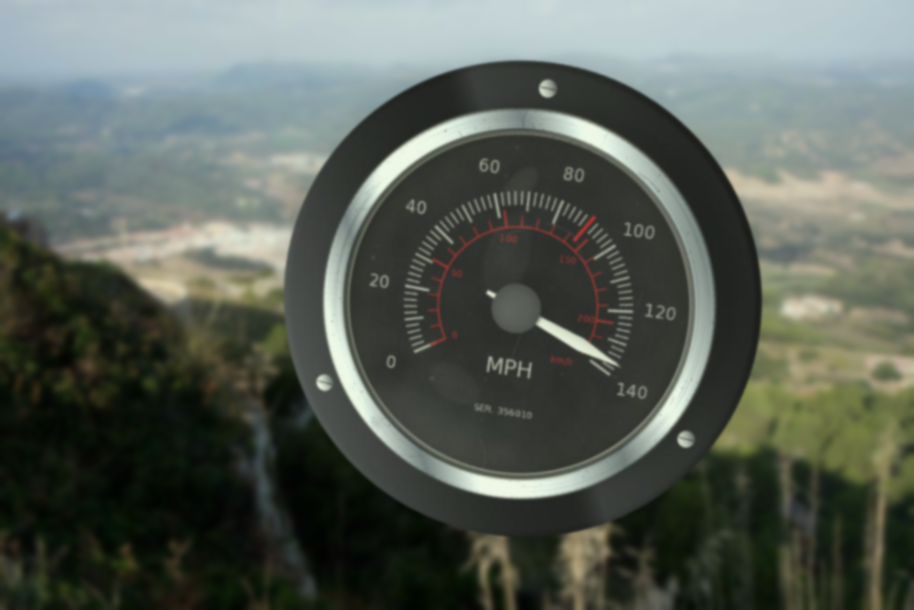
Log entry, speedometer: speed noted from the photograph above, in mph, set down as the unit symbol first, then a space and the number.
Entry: mph 136
